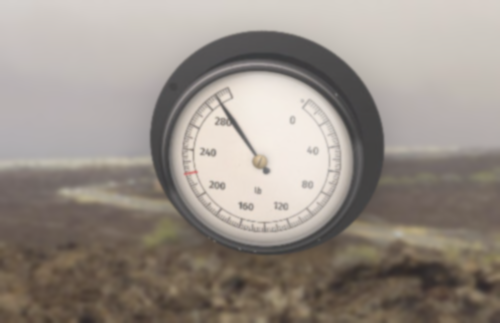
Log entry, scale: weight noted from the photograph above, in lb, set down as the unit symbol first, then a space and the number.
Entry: lb 290
